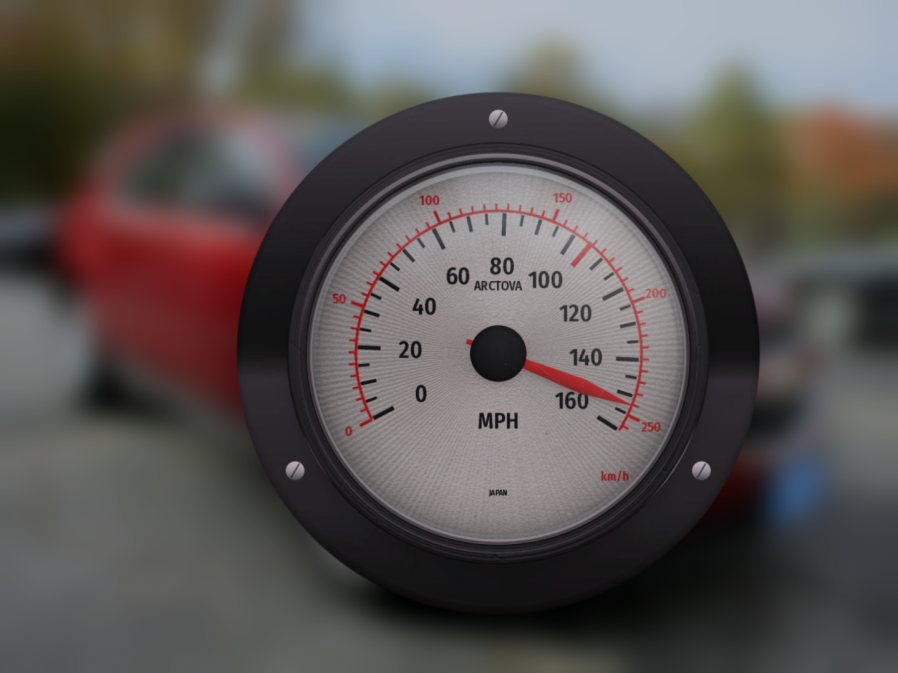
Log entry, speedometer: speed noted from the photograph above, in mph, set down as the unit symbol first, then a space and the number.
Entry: mph 152.5
